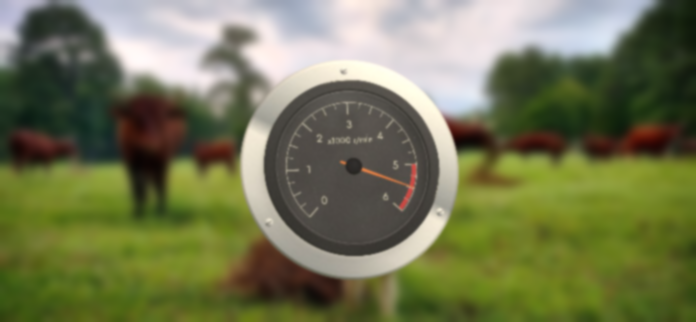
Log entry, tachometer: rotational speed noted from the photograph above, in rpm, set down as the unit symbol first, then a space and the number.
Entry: rpm 5500
